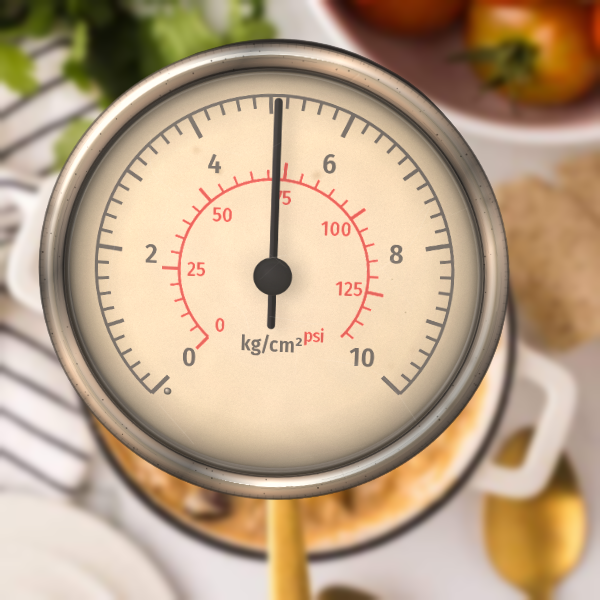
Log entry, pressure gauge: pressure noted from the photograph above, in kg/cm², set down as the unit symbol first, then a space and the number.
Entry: kg/cm² 5.1
